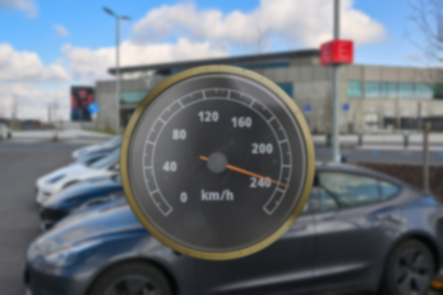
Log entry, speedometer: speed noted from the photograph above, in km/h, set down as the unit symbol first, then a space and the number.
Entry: km/h 235
